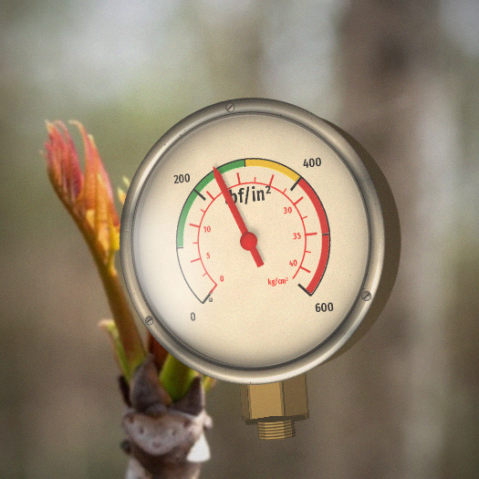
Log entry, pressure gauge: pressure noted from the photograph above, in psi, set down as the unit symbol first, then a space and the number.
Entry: psi 250
